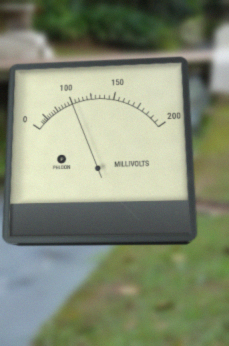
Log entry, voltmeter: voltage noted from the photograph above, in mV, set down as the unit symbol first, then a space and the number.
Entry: mV 100
